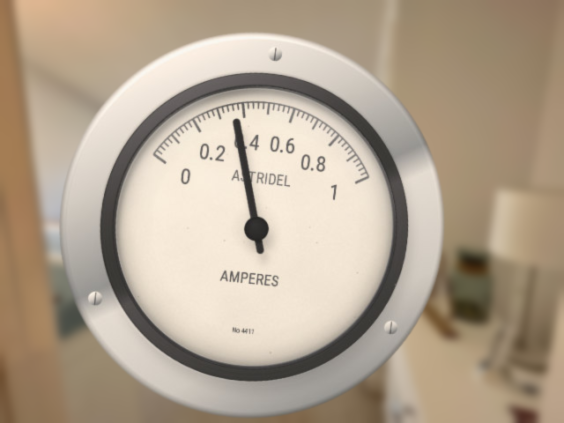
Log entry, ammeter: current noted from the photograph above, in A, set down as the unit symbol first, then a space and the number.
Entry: A 0.36
